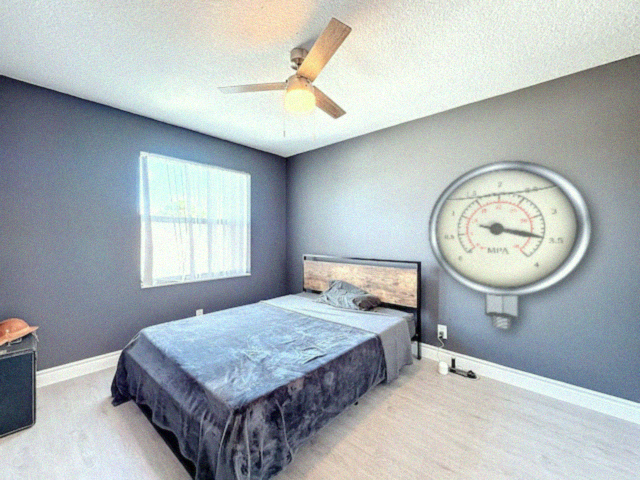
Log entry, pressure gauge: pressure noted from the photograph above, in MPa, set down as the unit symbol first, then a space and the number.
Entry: MPa 3.5
